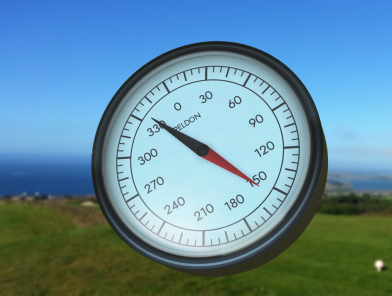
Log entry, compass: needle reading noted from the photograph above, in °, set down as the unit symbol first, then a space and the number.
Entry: ° 155
